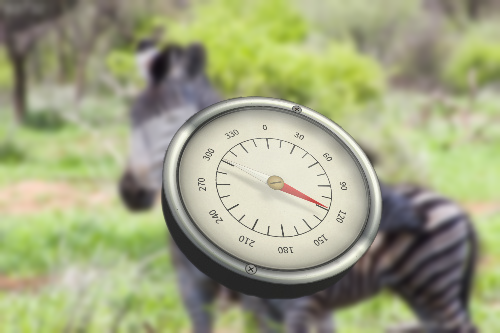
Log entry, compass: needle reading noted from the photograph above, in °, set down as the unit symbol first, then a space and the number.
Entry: ° 120
